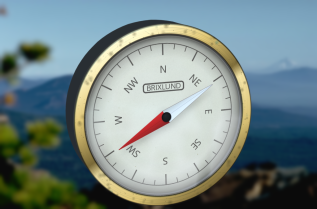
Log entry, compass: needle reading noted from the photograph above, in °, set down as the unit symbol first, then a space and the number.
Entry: ° 240
